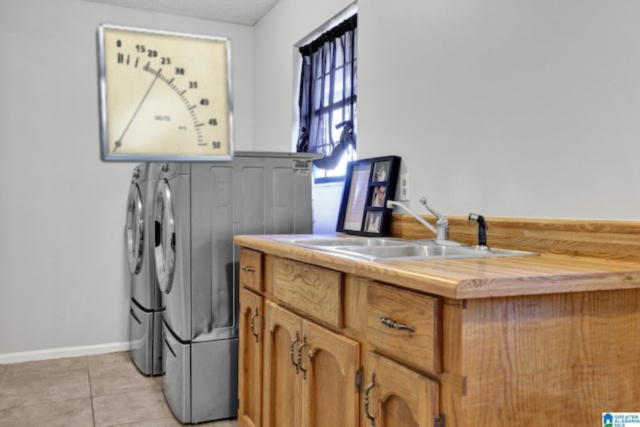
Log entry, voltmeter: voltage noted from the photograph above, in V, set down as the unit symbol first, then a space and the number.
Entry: V 25
